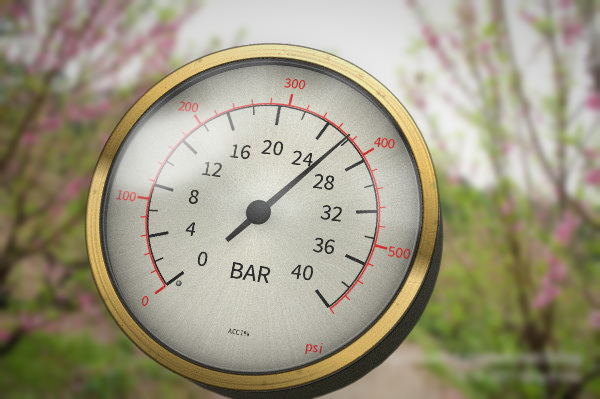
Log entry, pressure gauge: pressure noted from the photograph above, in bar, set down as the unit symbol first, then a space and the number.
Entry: bar 26
